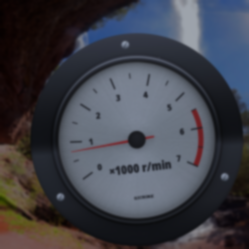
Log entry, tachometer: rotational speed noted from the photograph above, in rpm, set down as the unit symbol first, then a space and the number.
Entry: rpm 750
